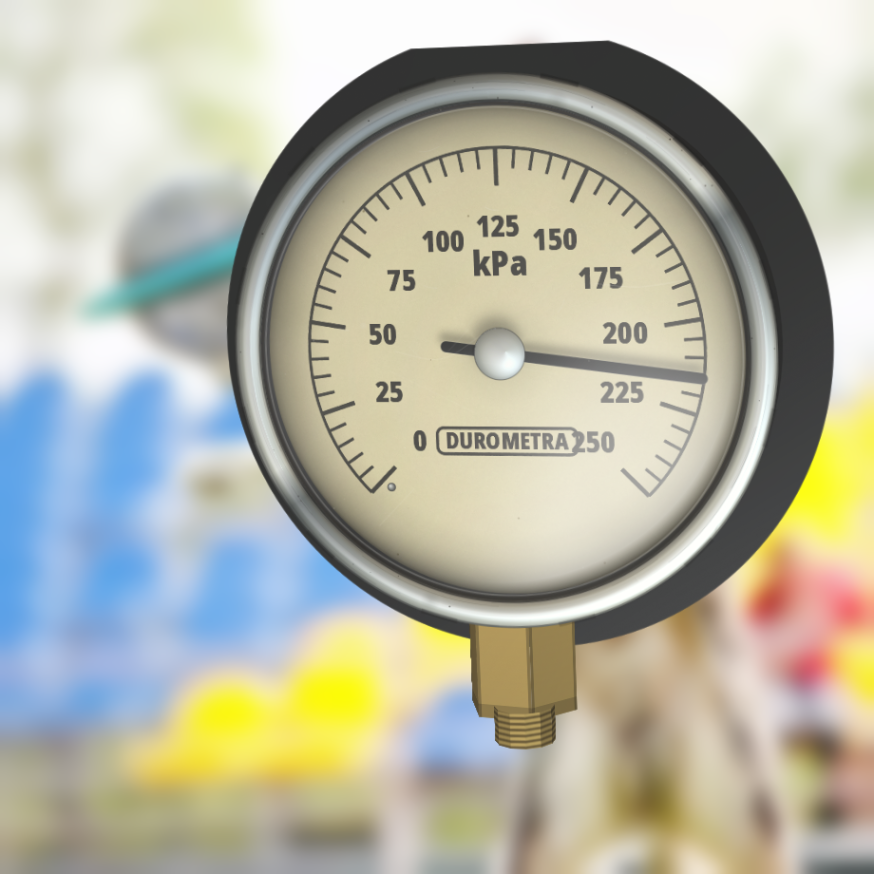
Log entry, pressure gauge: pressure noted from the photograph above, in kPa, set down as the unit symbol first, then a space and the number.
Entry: kPa 215
